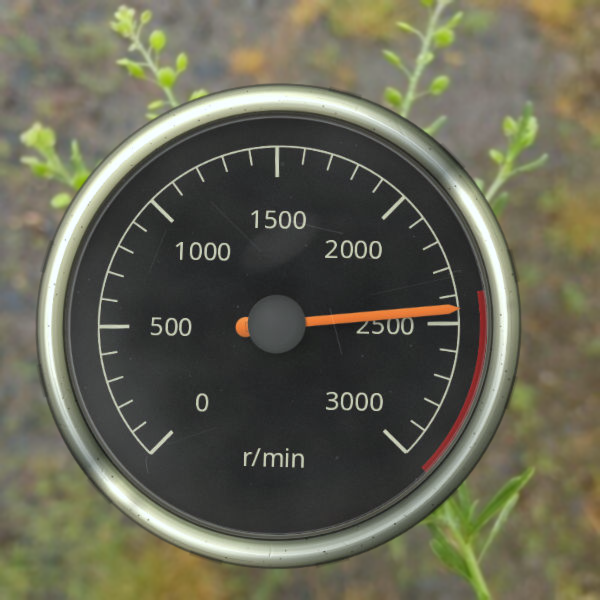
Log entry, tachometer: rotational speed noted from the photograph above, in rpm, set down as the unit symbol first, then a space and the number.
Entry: rpm 2450
